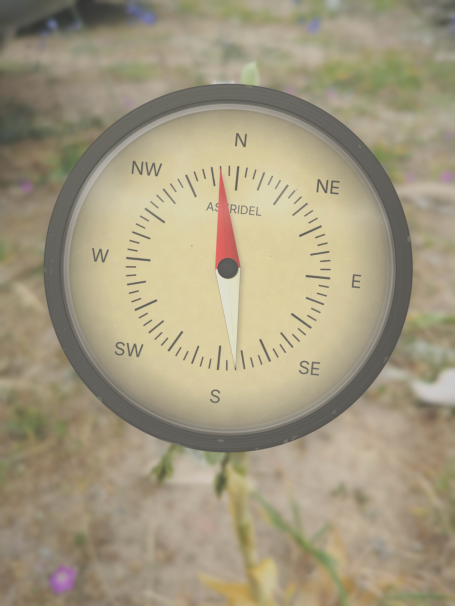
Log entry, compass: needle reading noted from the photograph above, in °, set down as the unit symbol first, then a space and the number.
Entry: ° 350
